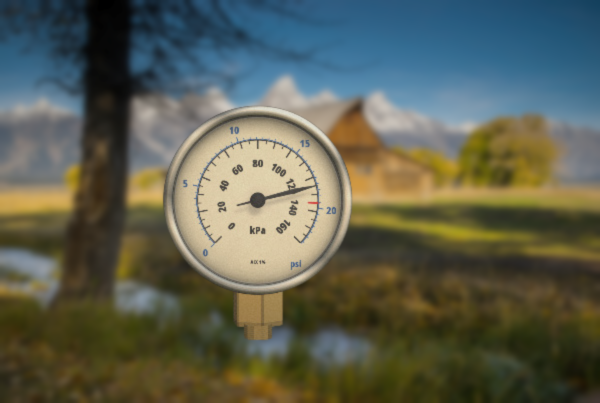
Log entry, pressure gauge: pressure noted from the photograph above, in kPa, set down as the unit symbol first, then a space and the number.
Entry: kPa 125
